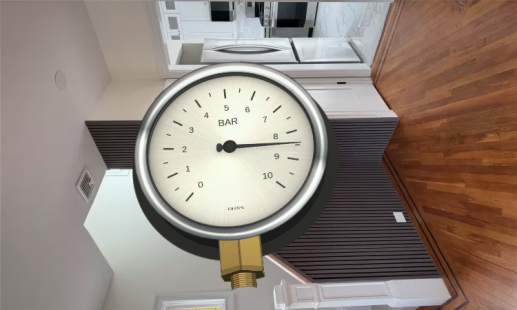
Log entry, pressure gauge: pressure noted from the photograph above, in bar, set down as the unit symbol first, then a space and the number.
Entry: bar 8.5
